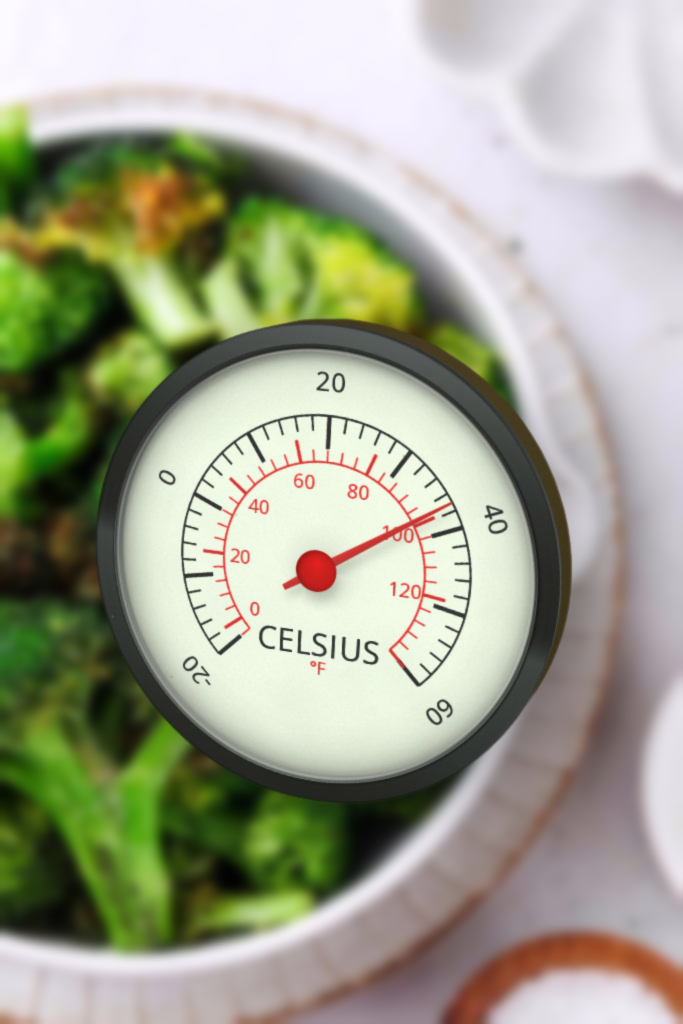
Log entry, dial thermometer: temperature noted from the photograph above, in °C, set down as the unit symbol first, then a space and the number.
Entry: °C 37
